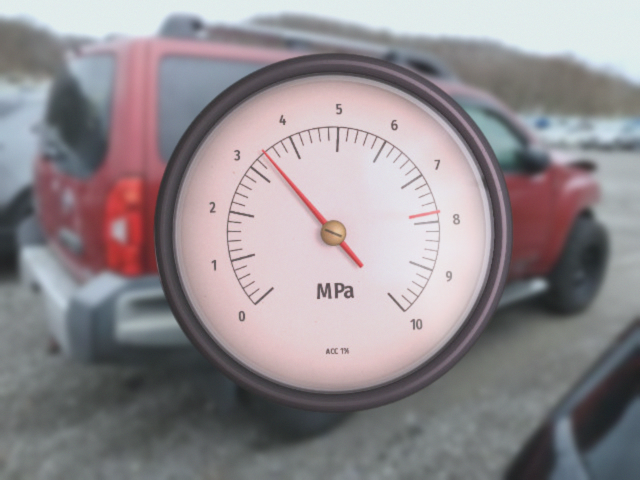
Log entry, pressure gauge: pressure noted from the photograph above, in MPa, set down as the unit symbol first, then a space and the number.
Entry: MPa 3.4
